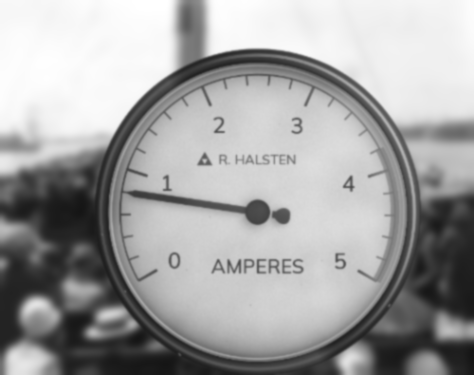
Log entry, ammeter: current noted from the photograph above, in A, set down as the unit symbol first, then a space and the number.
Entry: A 0.8
